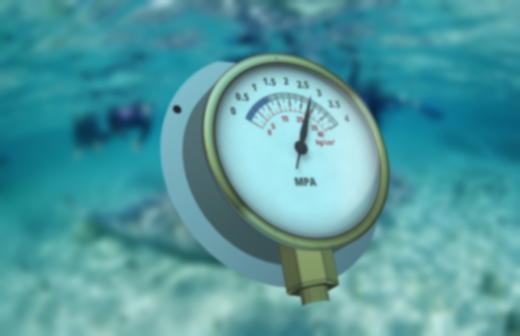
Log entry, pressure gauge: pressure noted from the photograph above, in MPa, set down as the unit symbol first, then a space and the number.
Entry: MPa 2.75
